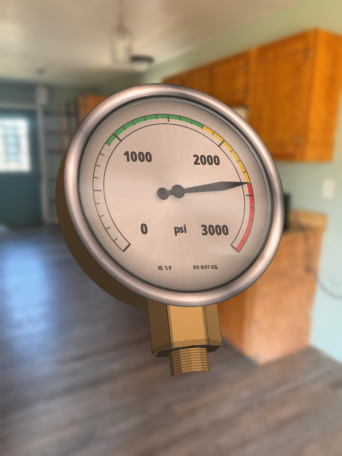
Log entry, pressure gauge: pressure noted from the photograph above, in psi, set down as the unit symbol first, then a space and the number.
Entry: psi 2400
